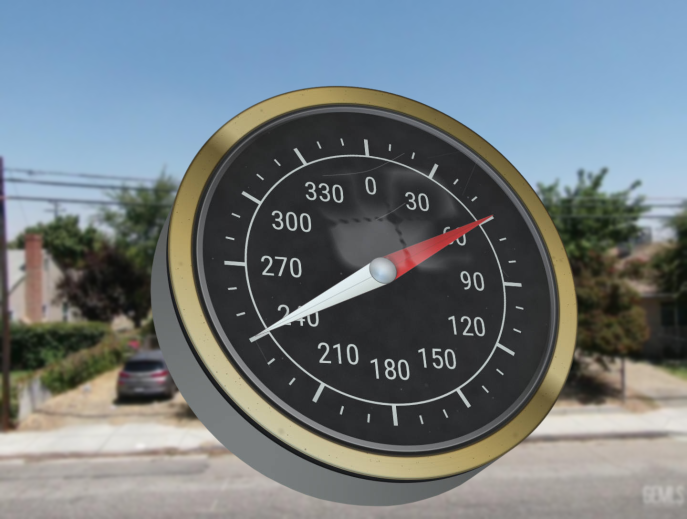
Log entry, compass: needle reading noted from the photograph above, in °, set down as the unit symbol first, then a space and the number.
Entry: ° 60
